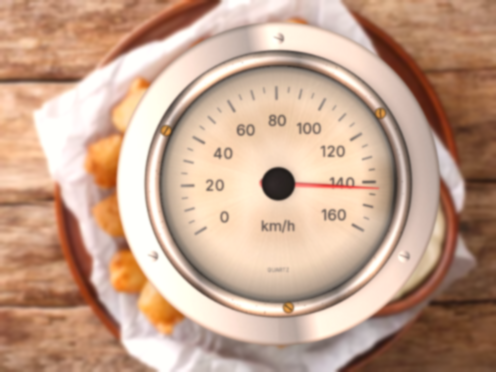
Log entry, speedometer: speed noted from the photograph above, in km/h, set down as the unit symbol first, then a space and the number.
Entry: km/h 142.5
